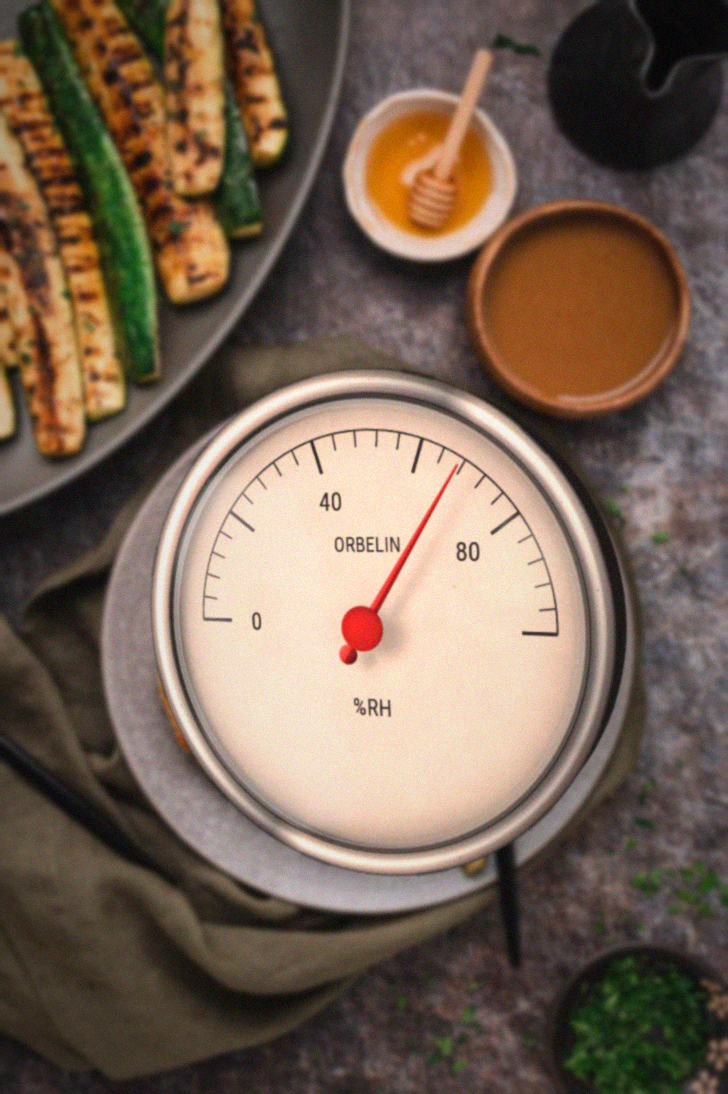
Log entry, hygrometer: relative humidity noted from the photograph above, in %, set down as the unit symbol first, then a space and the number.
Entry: % 68
